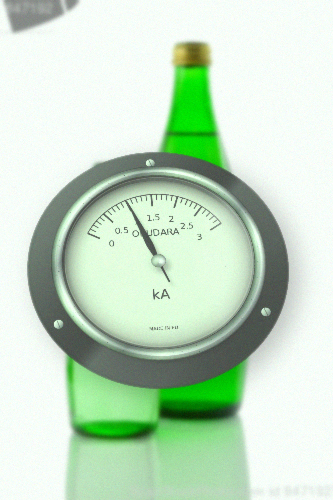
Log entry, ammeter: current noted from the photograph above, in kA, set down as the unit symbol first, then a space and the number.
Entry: kA 1
